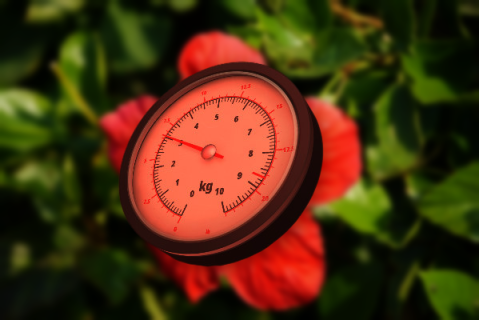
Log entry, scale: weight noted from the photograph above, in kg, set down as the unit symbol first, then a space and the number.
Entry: kg 3
